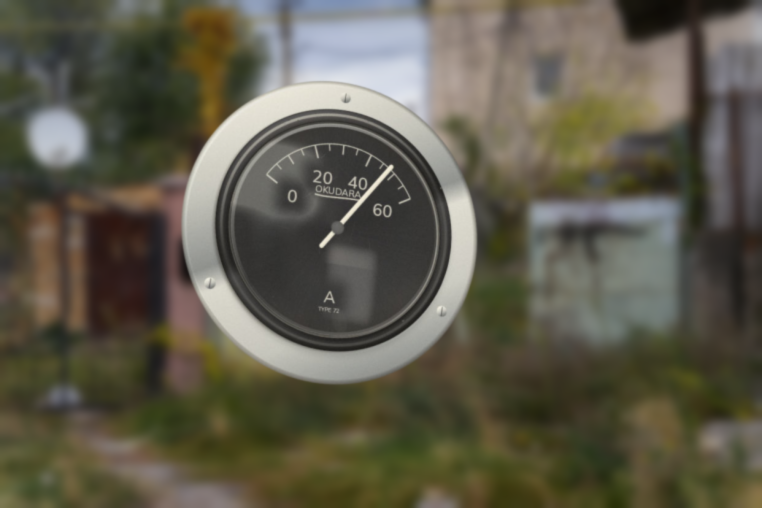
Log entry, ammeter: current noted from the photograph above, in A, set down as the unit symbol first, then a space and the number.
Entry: A 47.5
